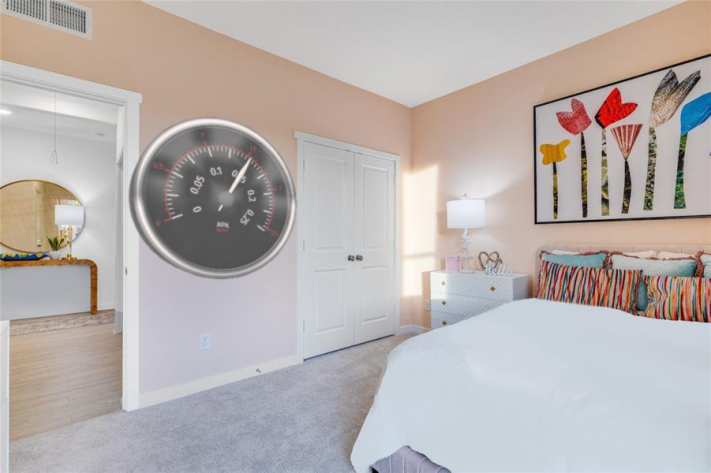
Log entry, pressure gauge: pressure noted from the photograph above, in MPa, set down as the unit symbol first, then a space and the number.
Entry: MPa 0.15
